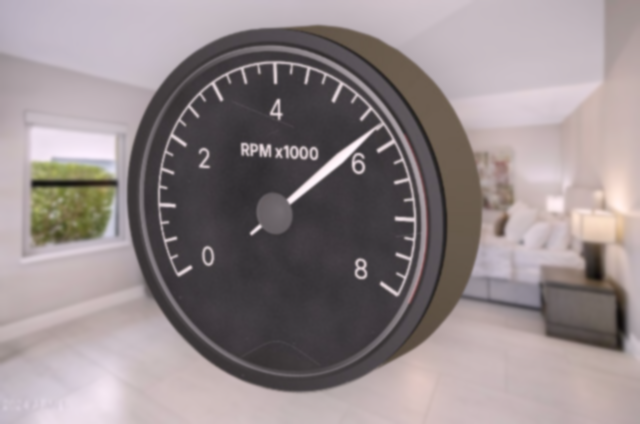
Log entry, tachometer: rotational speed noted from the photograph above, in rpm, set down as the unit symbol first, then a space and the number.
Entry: rpm 5750
